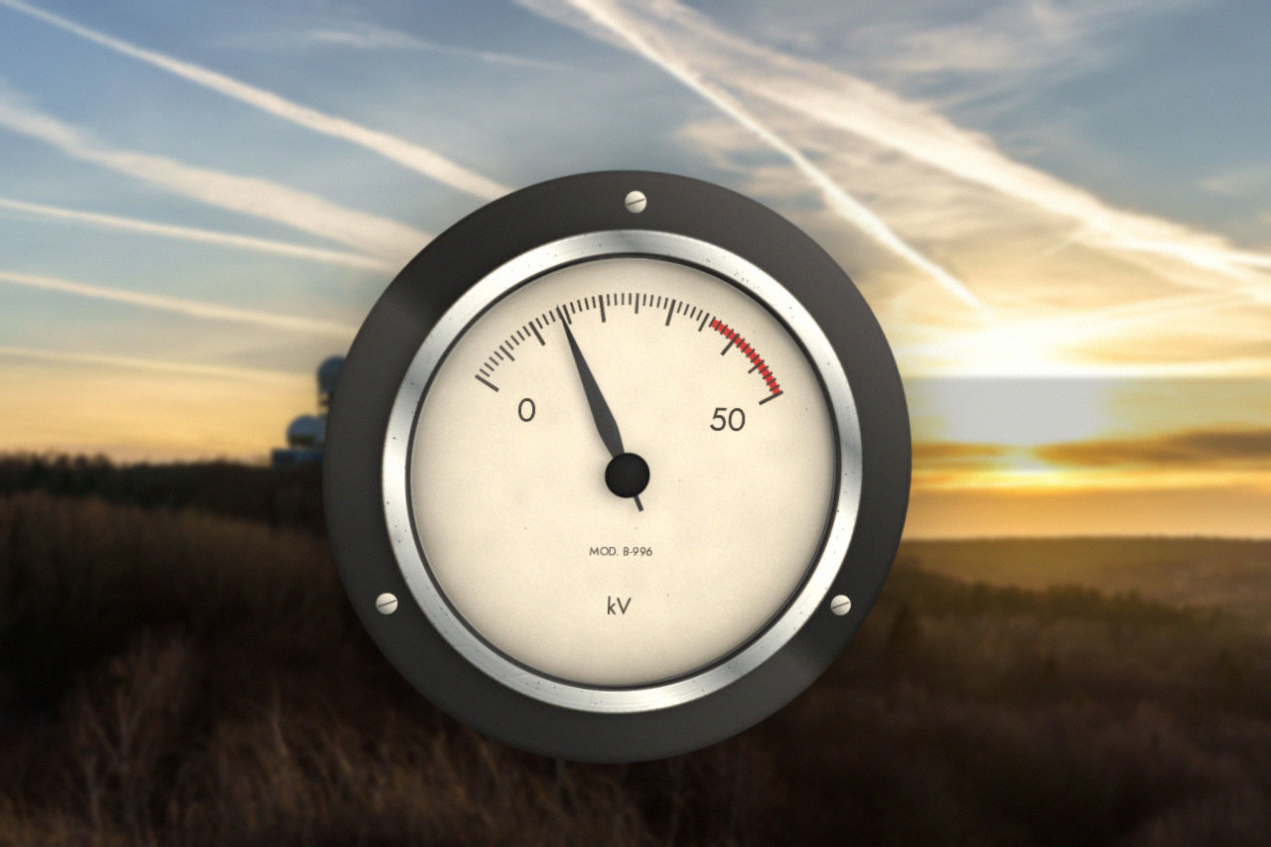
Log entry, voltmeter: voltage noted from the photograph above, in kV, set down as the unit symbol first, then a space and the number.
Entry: kV 14
